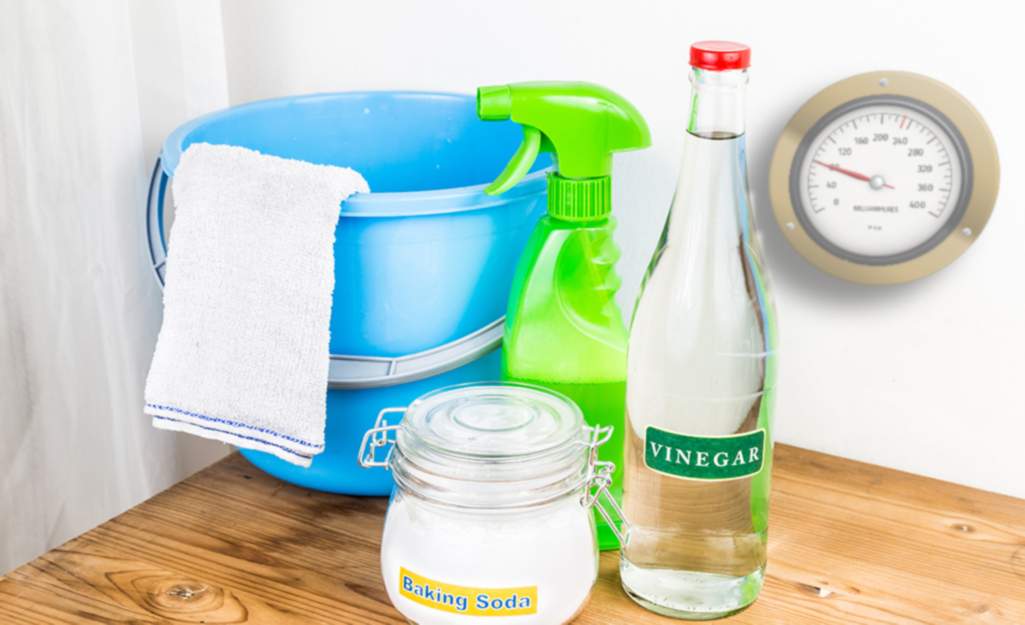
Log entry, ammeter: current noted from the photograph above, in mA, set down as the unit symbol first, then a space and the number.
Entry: mA 80
